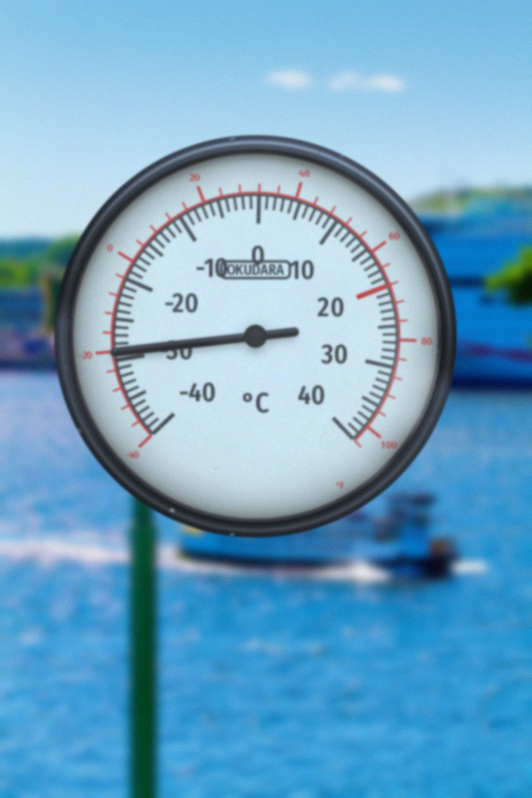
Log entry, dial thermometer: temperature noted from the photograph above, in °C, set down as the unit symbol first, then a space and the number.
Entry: °C -29
